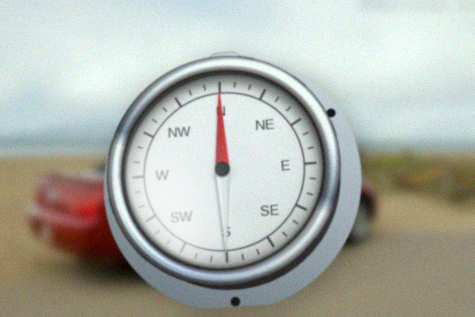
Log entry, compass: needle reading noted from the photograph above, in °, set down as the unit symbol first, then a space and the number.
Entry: ° 0
